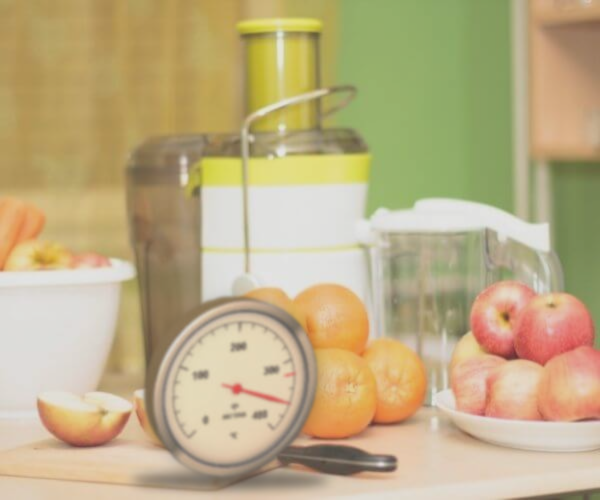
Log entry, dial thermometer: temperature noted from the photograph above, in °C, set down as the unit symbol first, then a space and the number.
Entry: °C 360
